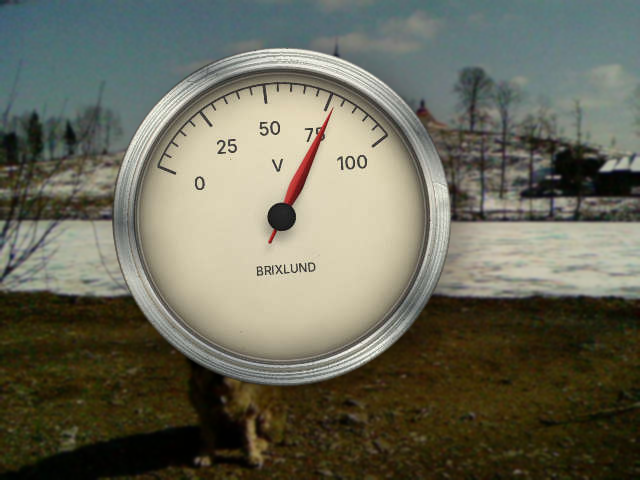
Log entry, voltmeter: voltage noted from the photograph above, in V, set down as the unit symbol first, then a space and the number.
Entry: V 77.5
